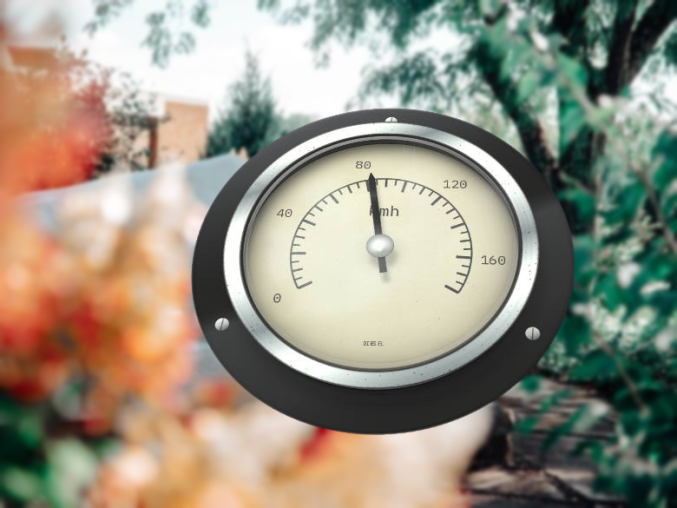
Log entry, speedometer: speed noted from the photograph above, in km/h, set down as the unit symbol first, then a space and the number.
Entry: km/h 82.5
